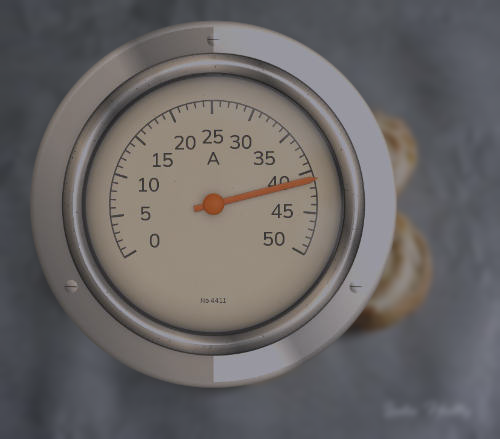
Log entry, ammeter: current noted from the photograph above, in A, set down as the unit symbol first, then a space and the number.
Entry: A 41
